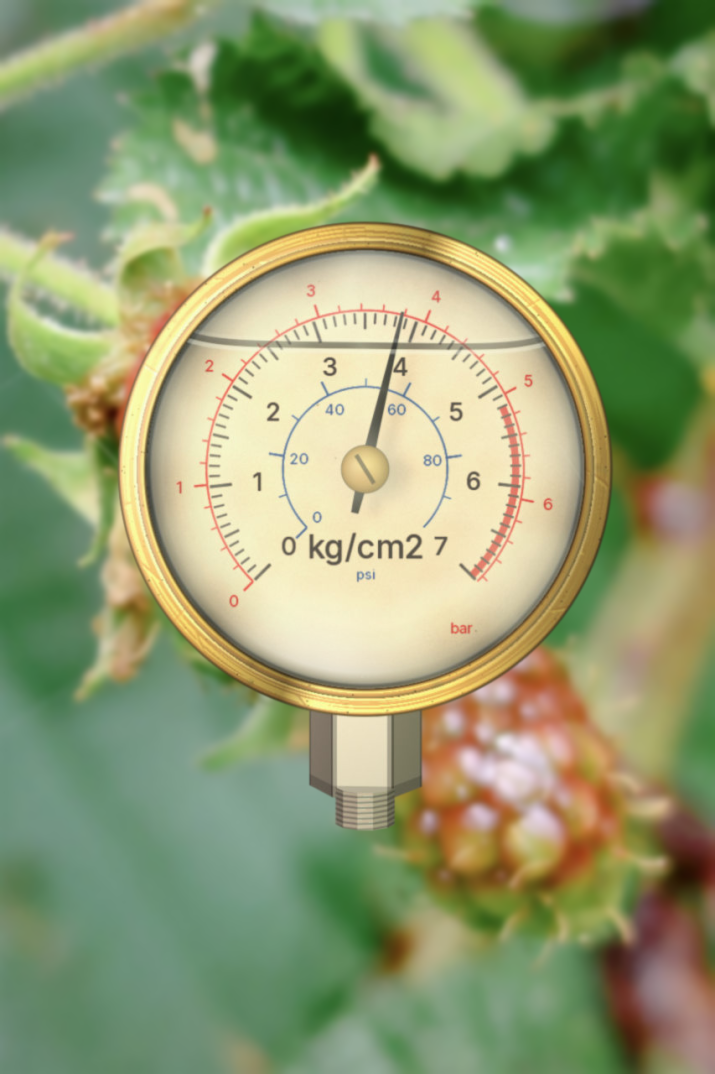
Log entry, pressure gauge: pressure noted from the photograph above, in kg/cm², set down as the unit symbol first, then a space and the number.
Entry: kg/cm² 3.85
